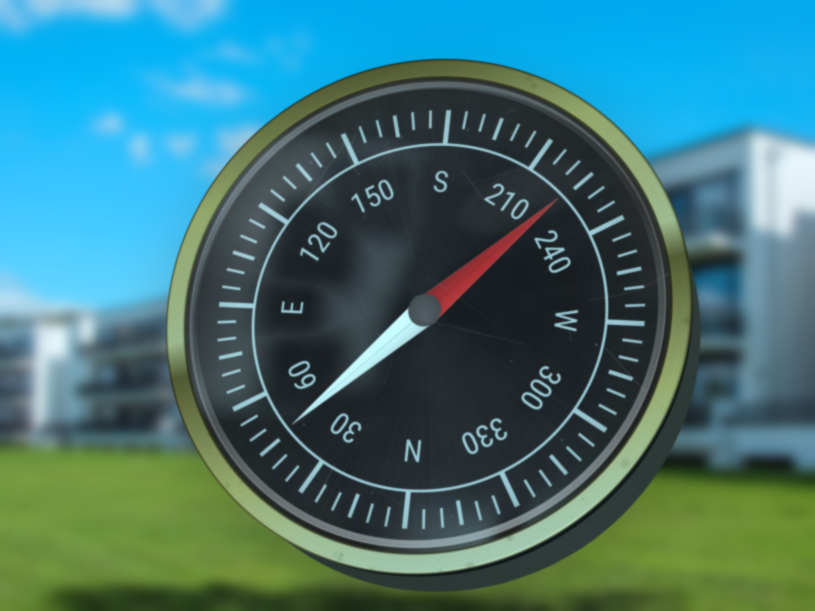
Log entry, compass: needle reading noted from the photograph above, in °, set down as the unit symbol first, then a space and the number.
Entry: ° 225
